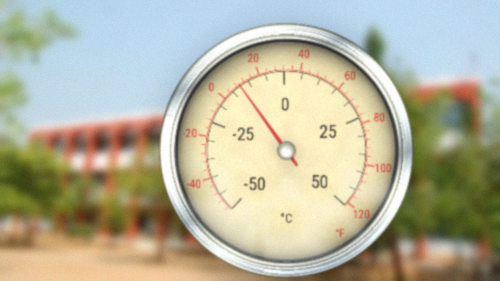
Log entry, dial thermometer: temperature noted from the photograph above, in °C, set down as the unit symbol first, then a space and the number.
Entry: °C -12.5
